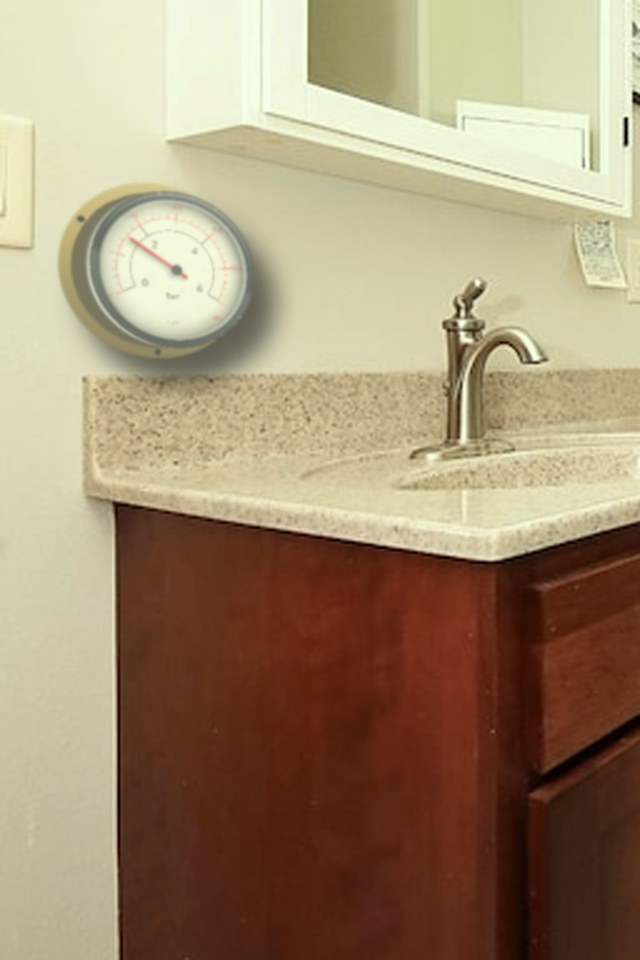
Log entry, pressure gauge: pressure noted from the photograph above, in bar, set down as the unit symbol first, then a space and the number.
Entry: bar 1.5
